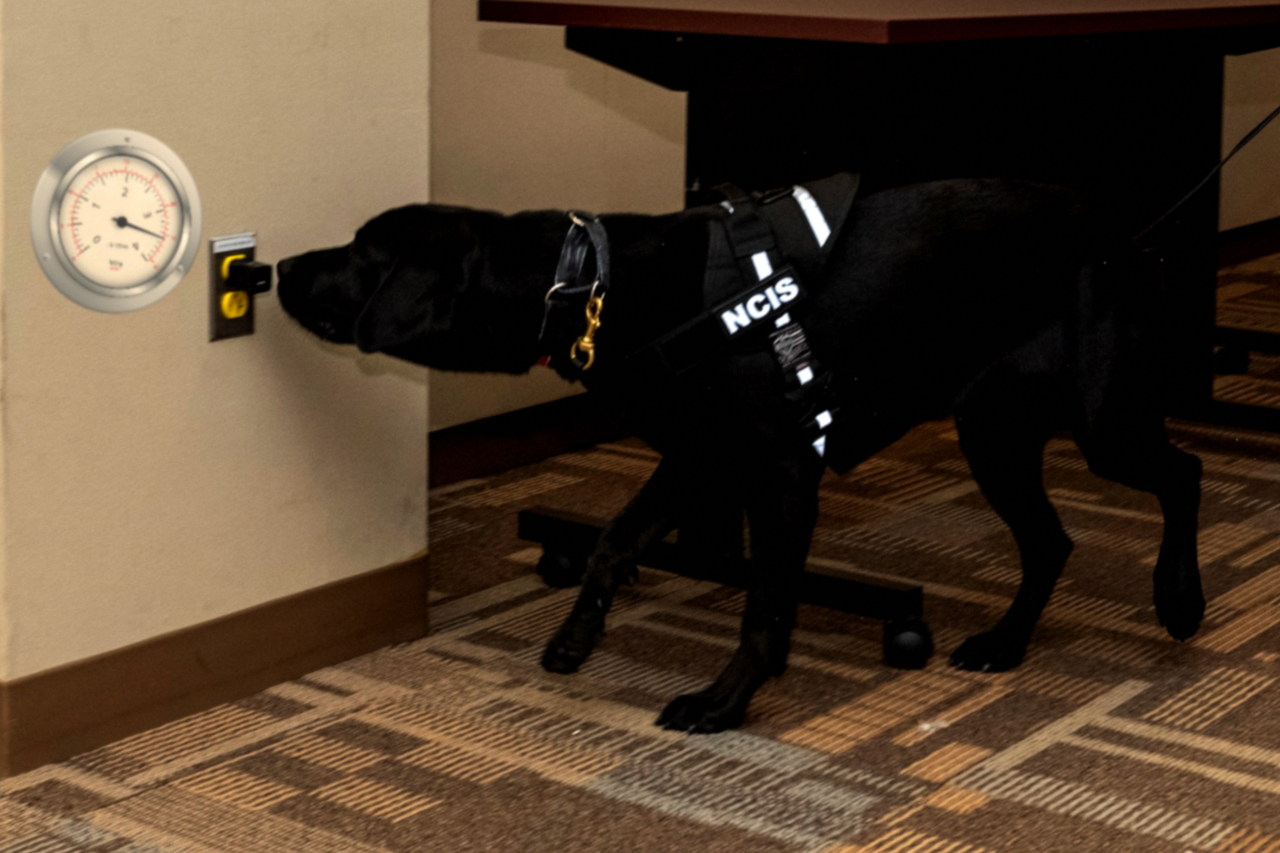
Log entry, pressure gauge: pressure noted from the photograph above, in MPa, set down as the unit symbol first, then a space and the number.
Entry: MPa 3.5
